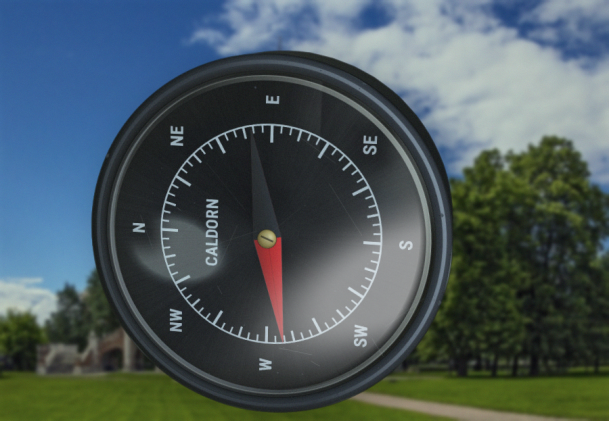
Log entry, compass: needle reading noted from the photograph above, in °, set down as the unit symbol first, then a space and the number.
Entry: ° 260
